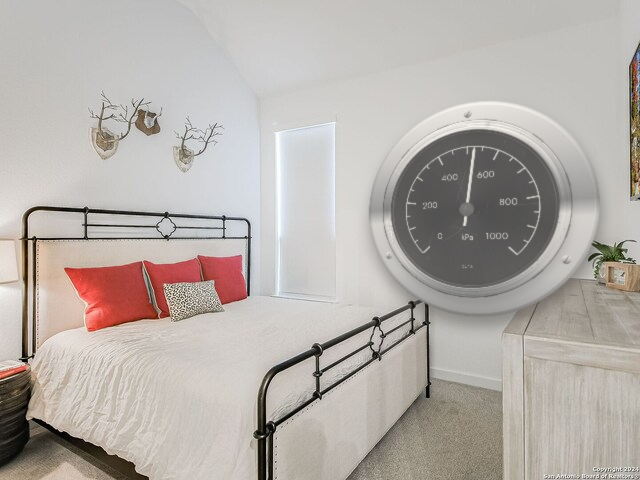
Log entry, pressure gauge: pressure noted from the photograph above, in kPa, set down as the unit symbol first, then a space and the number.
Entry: kPa 525
